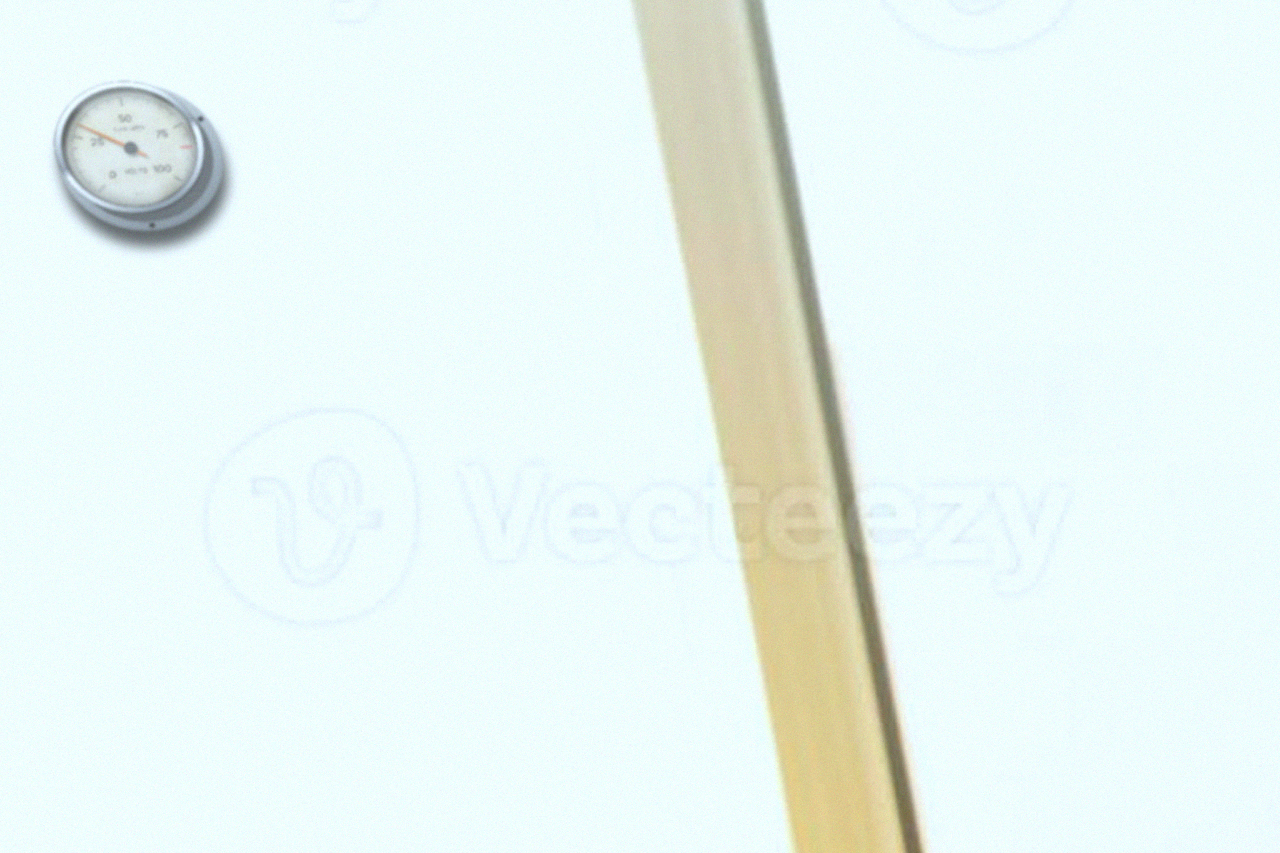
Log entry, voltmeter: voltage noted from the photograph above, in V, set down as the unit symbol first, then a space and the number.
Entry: V 30
